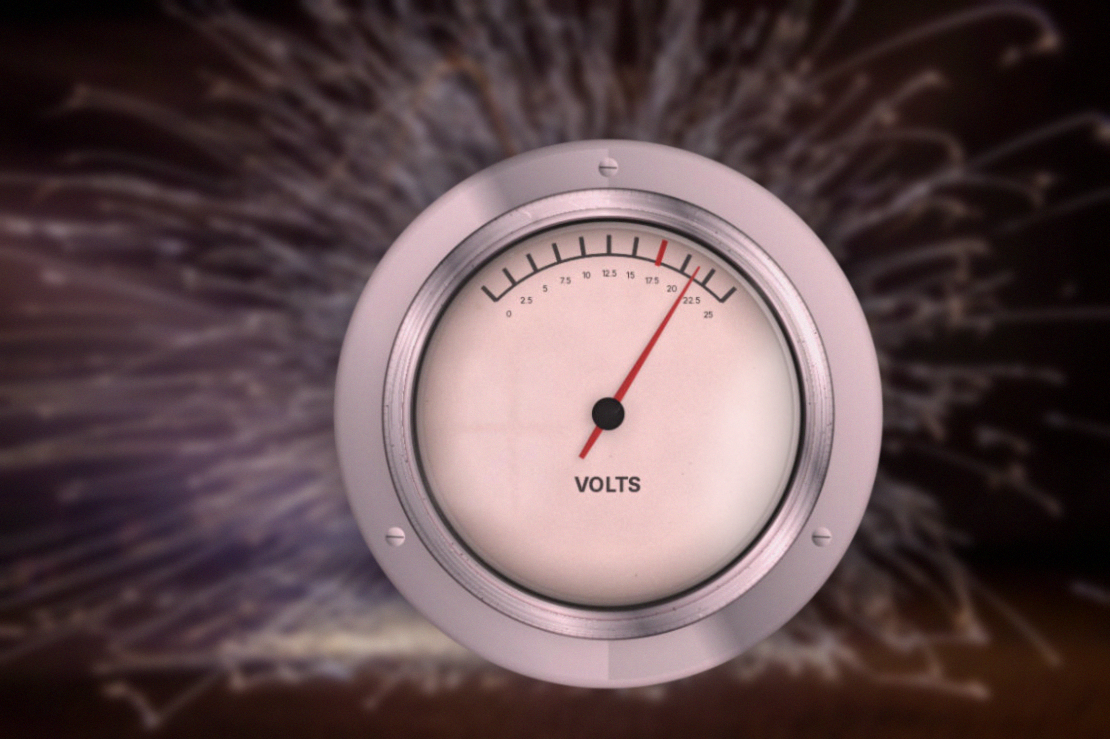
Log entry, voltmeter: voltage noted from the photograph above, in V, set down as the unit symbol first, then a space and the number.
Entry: V 21.25
